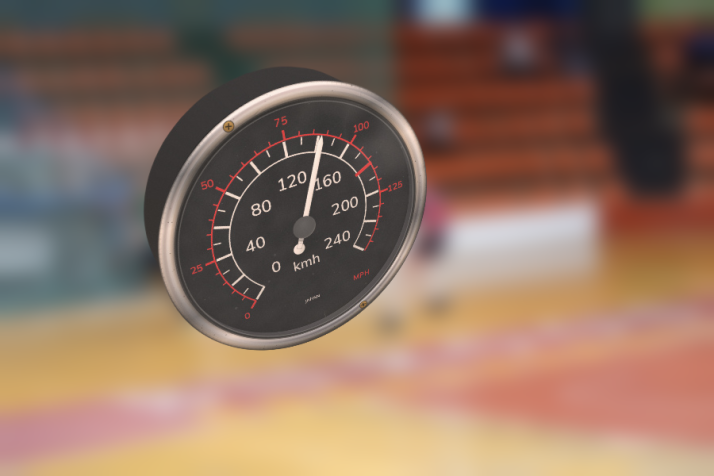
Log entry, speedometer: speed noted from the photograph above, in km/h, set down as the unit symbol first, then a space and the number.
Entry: km/h 140
